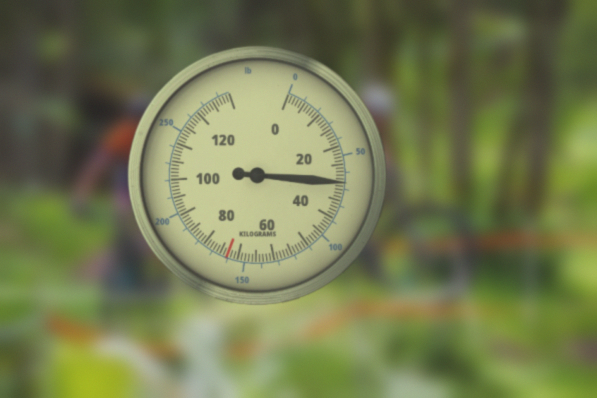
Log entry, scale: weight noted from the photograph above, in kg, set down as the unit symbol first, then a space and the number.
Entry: kg 30
